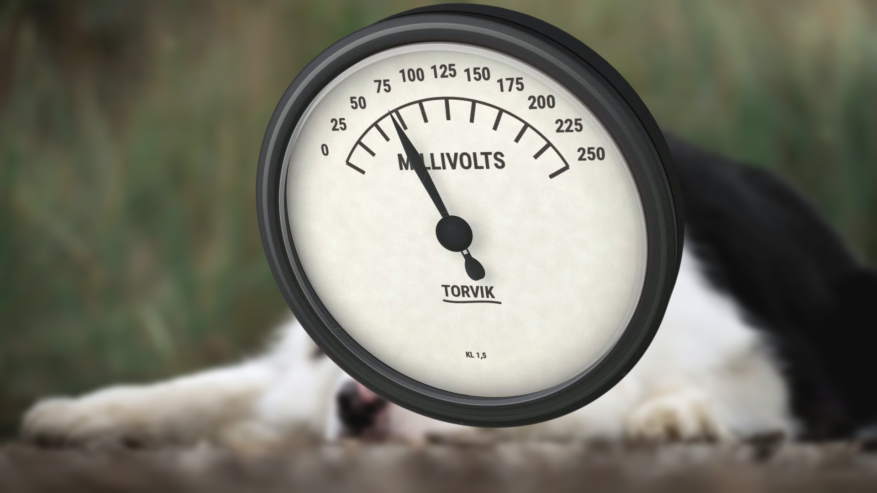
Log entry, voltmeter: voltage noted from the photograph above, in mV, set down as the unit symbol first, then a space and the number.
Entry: mV 75
